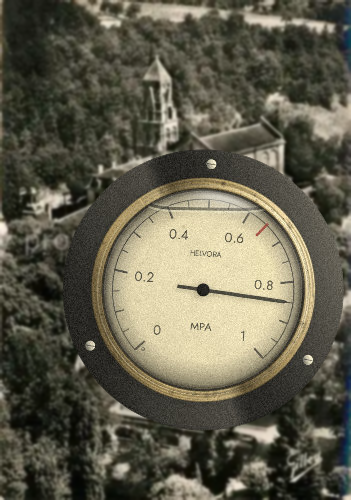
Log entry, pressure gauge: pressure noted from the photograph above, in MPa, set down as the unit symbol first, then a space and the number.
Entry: MPa 0.85
